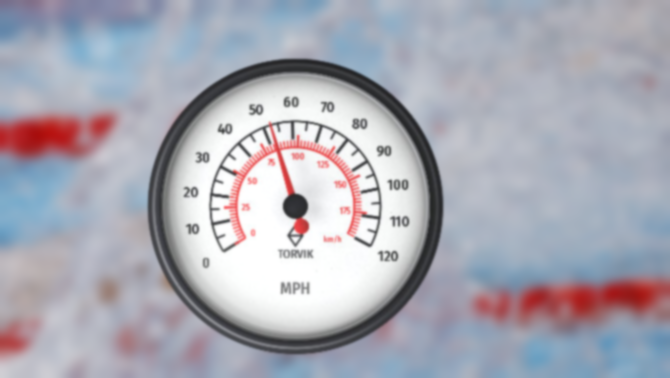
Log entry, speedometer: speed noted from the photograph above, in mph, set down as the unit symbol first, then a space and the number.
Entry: mph 52.5
